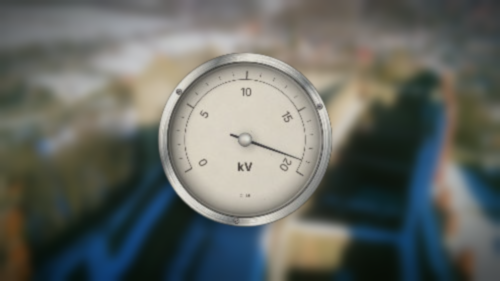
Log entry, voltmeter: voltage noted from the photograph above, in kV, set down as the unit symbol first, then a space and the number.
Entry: kV 19
